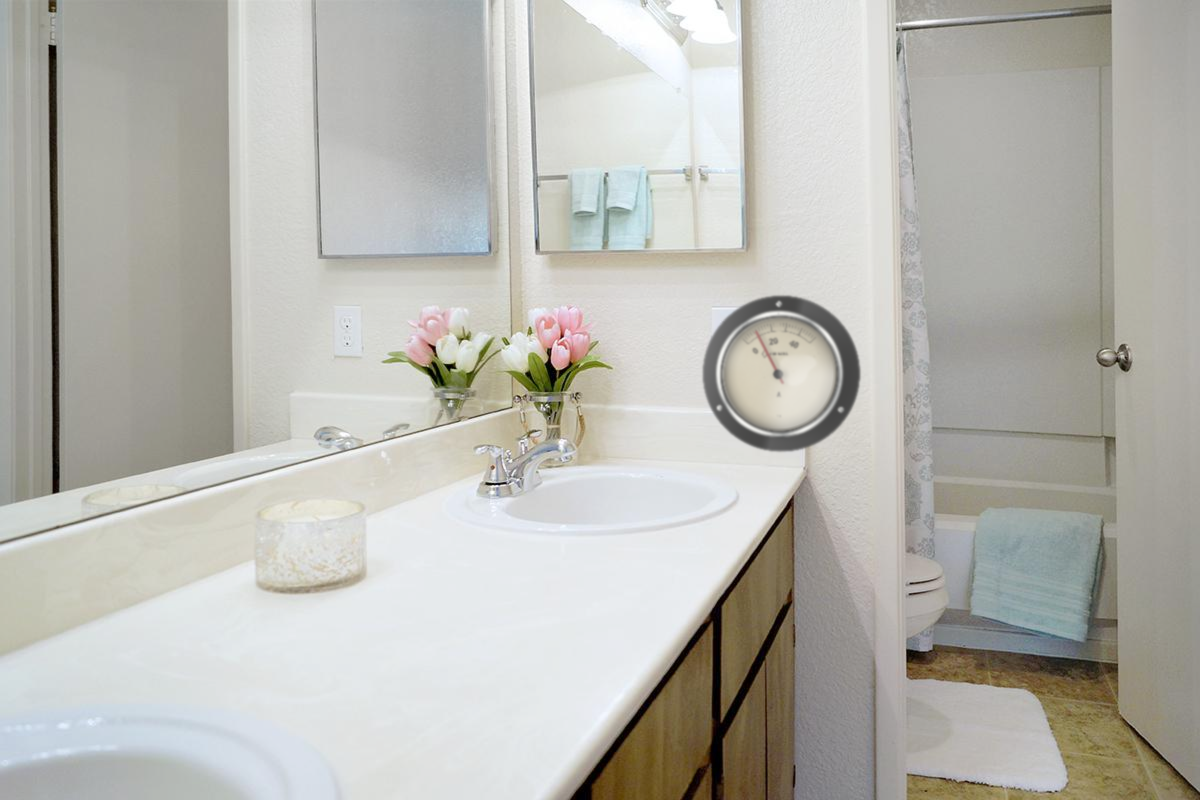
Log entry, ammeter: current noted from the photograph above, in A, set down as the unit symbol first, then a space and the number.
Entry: A 10
